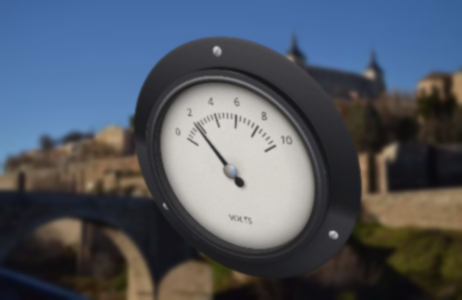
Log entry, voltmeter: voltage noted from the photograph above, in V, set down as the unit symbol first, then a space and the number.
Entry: V 2
